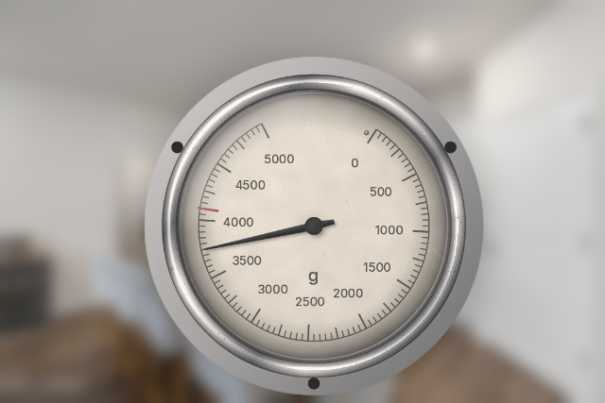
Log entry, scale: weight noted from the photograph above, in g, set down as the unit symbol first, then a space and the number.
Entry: g 3750
